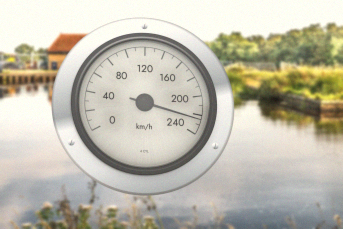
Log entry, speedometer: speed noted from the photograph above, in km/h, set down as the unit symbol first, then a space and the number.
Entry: km/h 225
